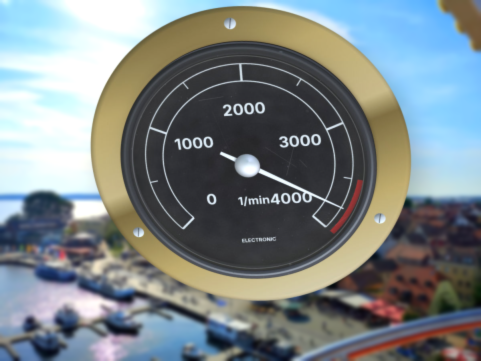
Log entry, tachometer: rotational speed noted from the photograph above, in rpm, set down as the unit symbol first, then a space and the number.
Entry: rpm 3750
